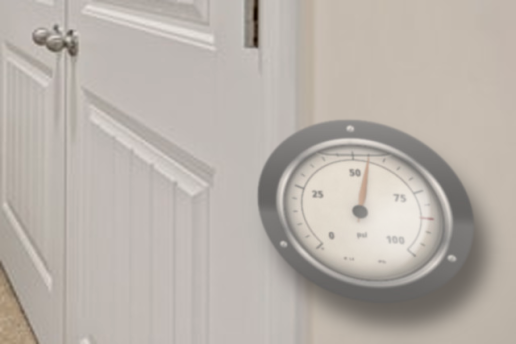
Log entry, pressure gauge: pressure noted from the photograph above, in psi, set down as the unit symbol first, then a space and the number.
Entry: psi 55
